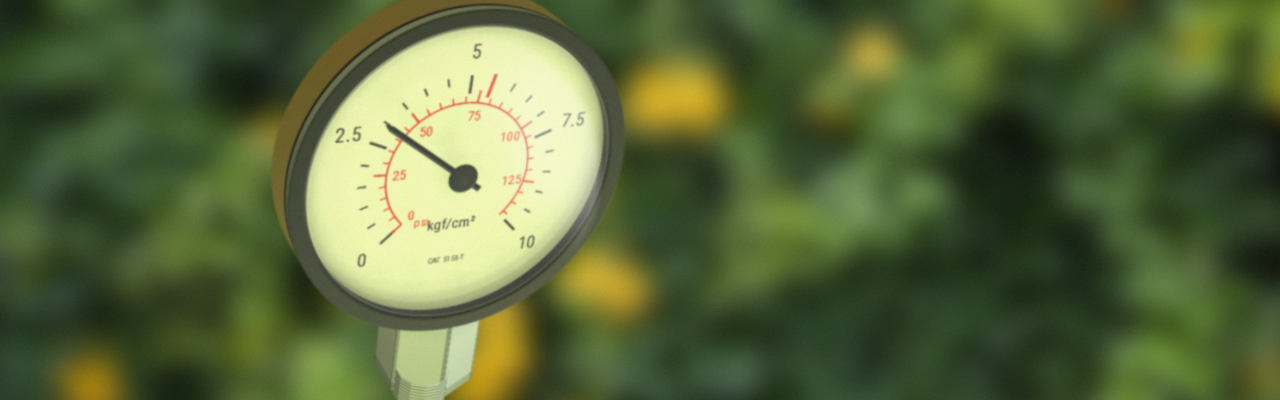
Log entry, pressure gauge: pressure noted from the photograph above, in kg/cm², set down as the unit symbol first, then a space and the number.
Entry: kg/cm² 3
